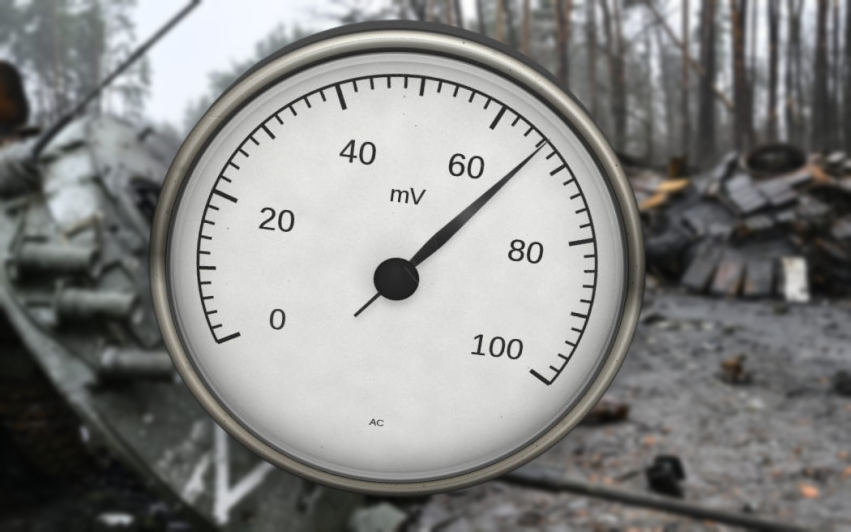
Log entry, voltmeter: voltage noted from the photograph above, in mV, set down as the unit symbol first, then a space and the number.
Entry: mV 66
